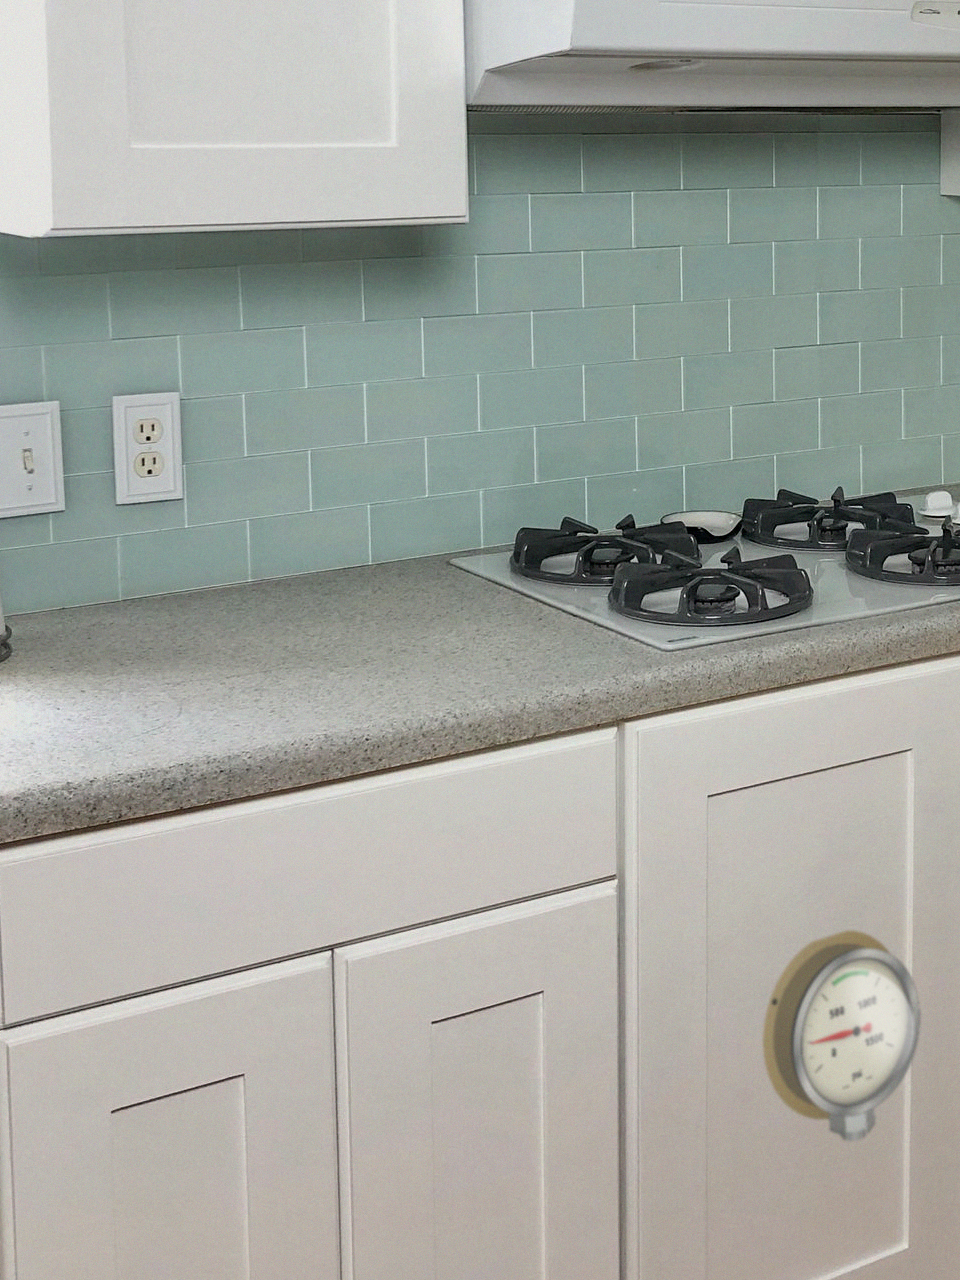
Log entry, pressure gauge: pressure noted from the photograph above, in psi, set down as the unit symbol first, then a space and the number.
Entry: psi 200
